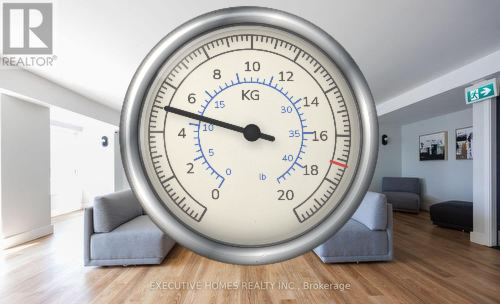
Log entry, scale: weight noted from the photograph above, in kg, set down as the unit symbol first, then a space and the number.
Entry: kg 5
